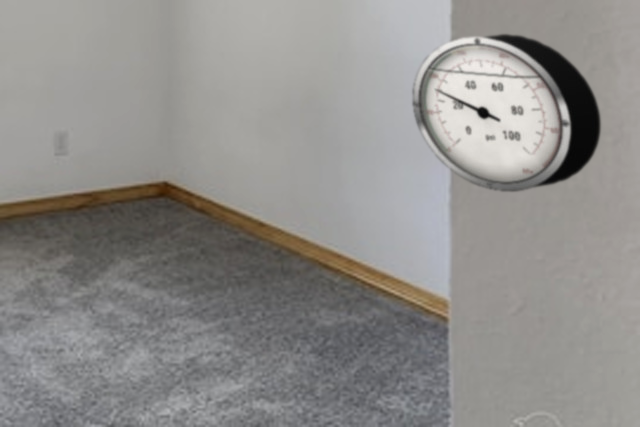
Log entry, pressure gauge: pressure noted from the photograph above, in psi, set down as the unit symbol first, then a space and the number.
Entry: psi 25
